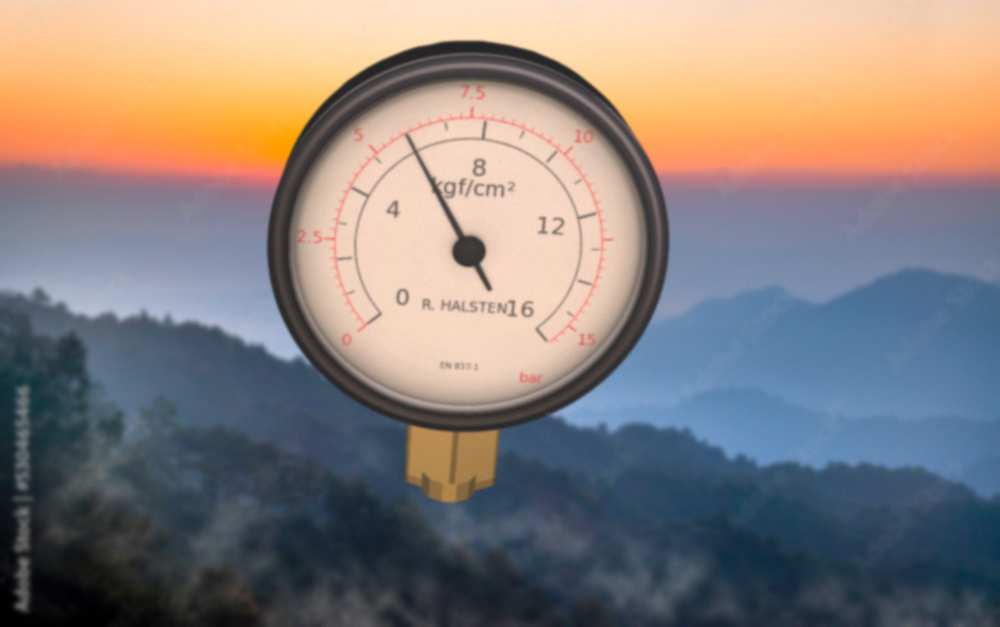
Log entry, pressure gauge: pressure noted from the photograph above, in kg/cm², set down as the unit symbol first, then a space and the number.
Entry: kg/cm² 6
